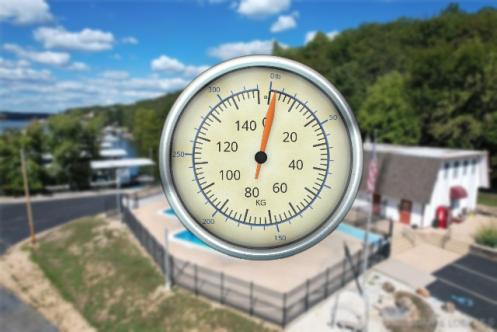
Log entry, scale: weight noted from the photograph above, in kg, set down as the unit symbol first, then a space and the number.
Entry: kg 2
